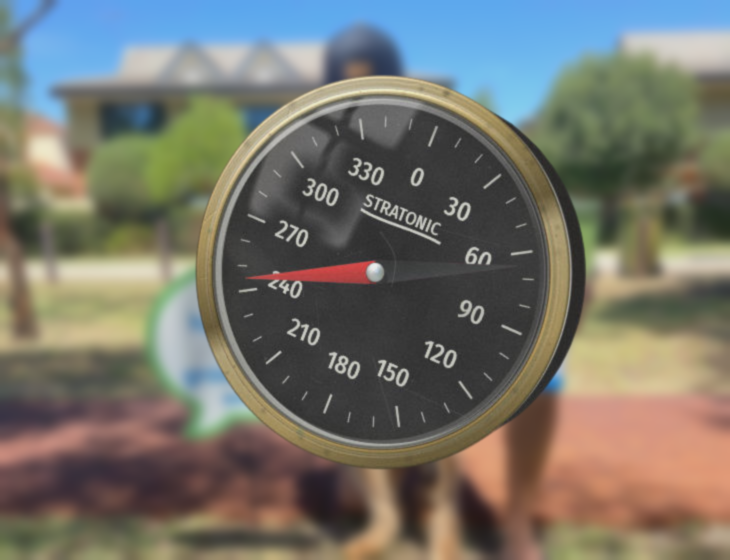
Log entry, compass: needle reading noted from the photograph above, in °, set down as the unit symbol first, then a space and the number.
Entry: ° 245
